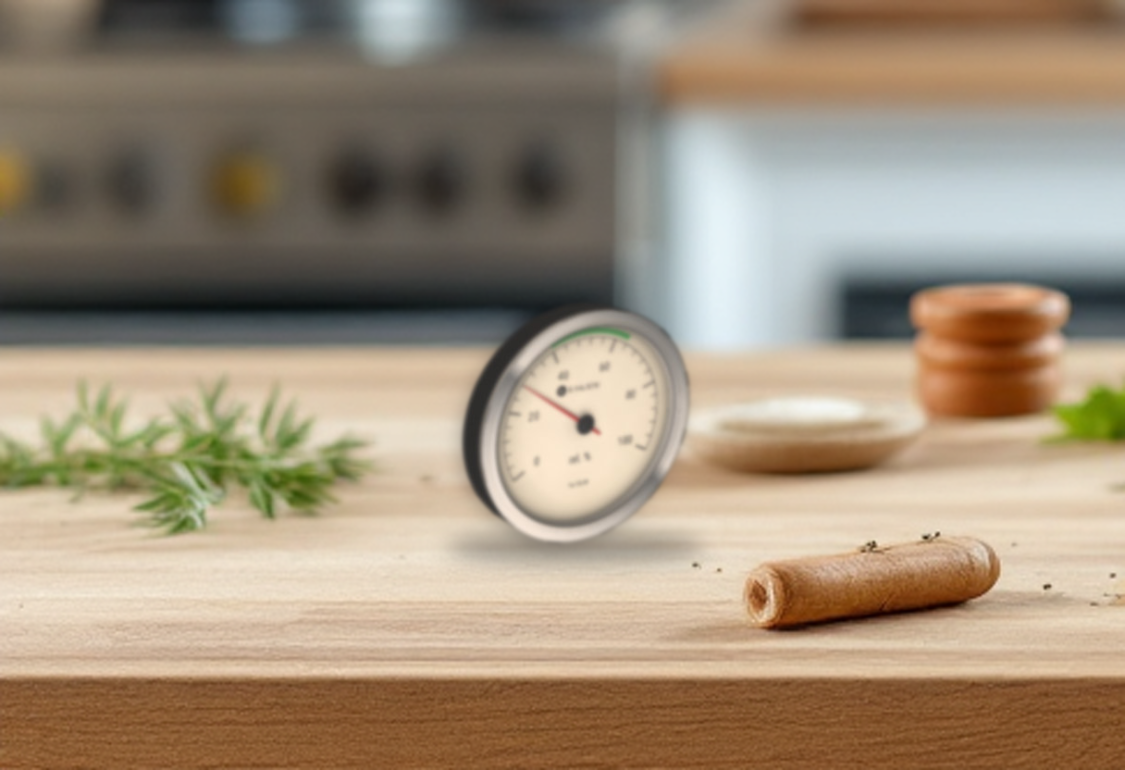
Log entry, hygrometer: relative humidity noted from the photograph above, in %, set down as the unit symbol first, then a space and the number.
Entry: % 28
